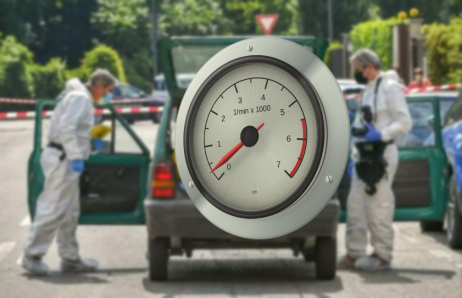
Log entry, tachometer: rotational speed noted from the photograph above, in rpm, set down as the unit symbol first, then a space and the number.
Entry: rpm 250
